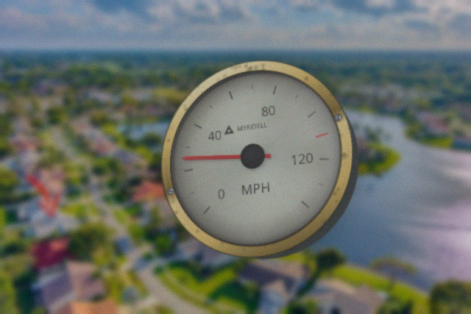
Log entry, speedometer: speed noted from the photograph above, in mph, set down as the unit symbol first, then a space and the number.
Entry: mph 25
